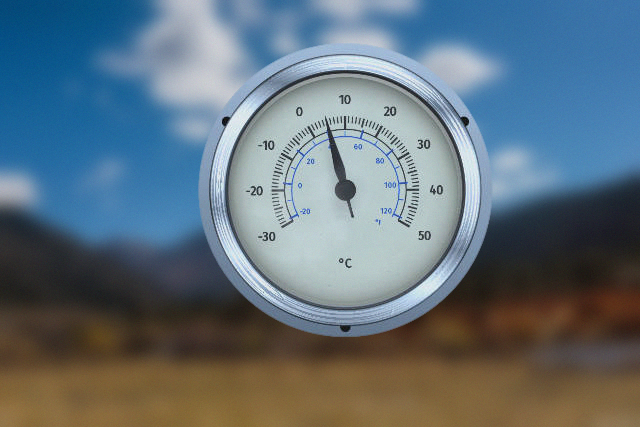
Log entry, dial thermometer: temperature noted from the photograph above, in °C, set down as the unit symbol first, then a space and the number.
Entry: °C 5
